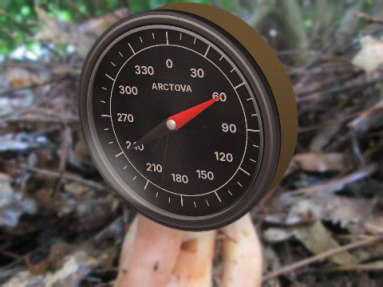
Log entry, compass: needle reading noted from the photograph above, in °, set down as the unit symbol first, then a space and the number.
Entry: ° 60
